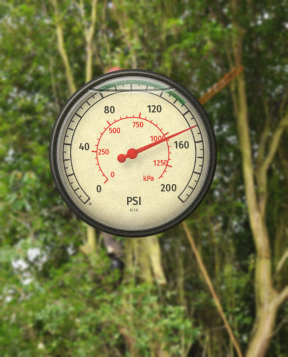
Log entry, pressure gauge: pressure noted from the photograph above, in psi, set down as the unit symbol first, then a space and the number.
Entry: psi 150
